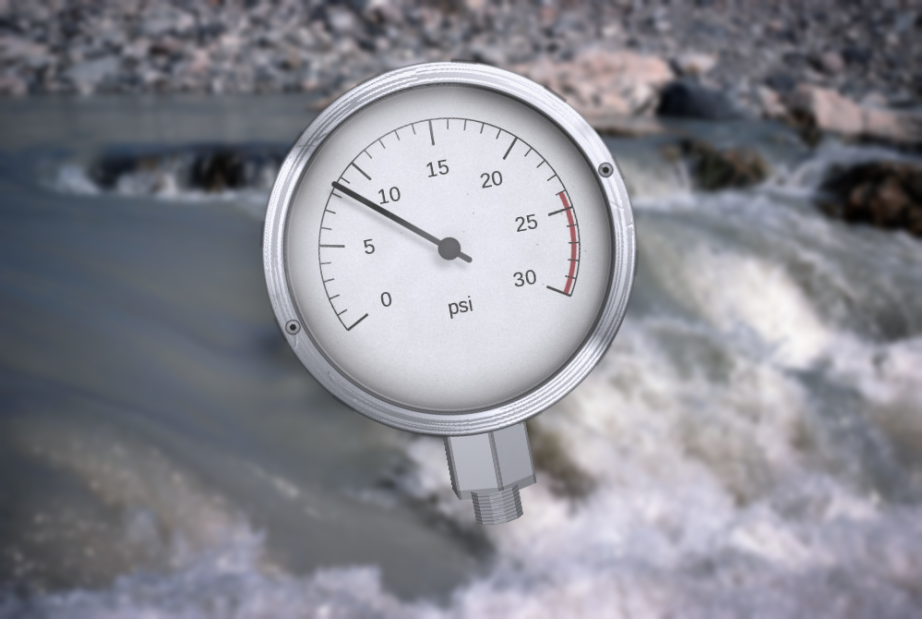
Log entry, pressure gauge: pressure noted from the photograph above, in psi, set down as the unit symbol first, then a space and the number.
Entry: psi 8.5
